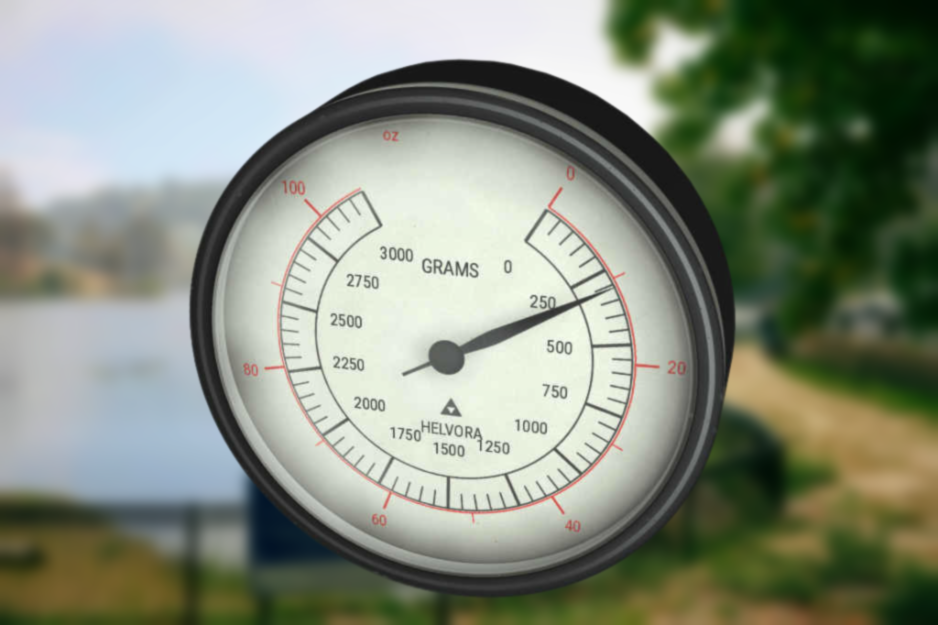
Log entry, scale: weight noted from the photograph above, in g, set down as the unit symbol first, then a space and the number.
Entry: g 300
